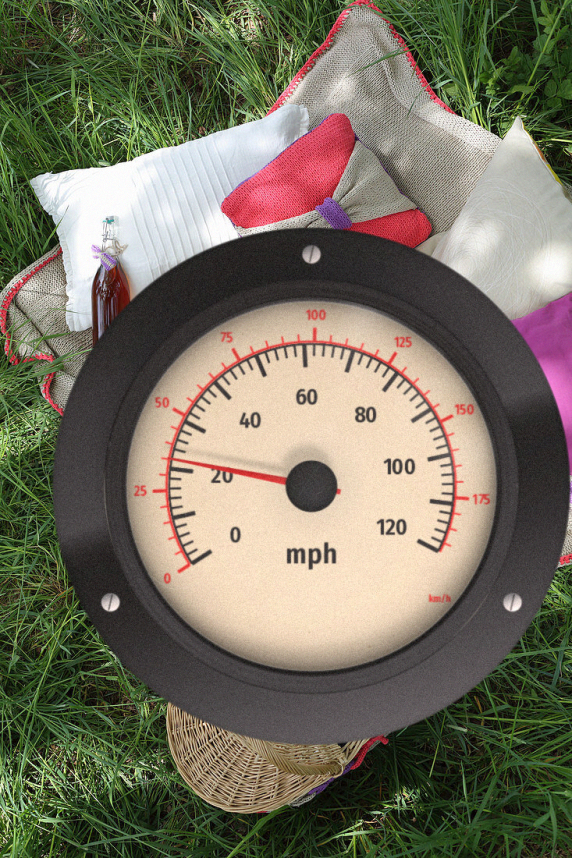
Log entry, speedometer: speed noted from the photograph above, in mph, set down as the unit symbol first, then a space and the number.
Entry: mph 22
